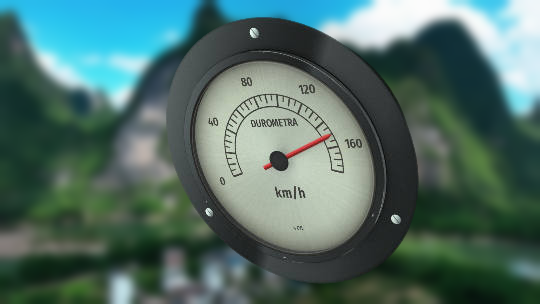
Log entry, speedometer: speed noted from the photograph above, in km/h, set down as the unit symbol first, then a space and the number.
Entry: km/h 150
